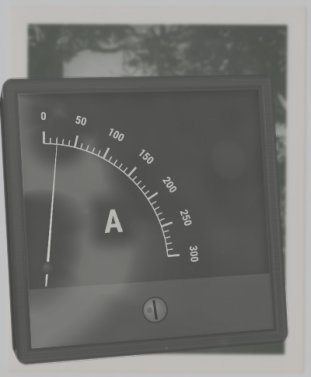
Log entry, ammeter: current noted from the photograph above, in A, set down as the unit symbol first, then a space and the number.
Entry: A 20
